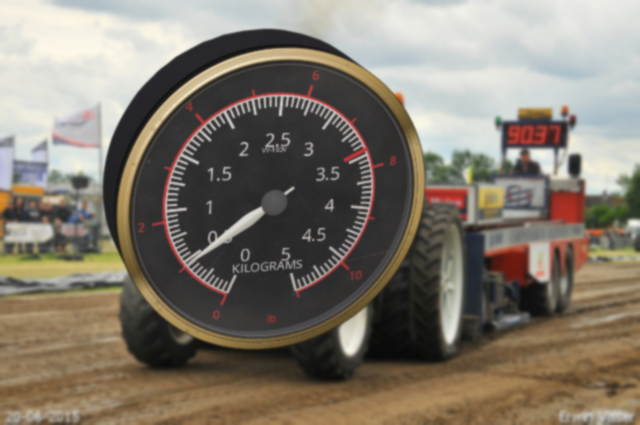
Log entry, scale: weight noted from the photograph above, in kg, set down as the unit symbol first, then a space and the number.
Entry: kg 0.5
